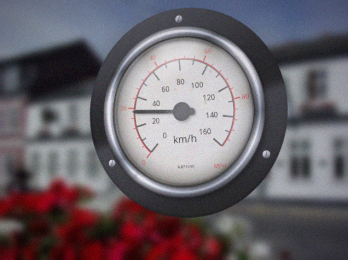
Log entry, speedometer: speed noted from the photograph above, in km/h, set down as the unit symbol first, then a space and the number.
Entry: km/h 30
